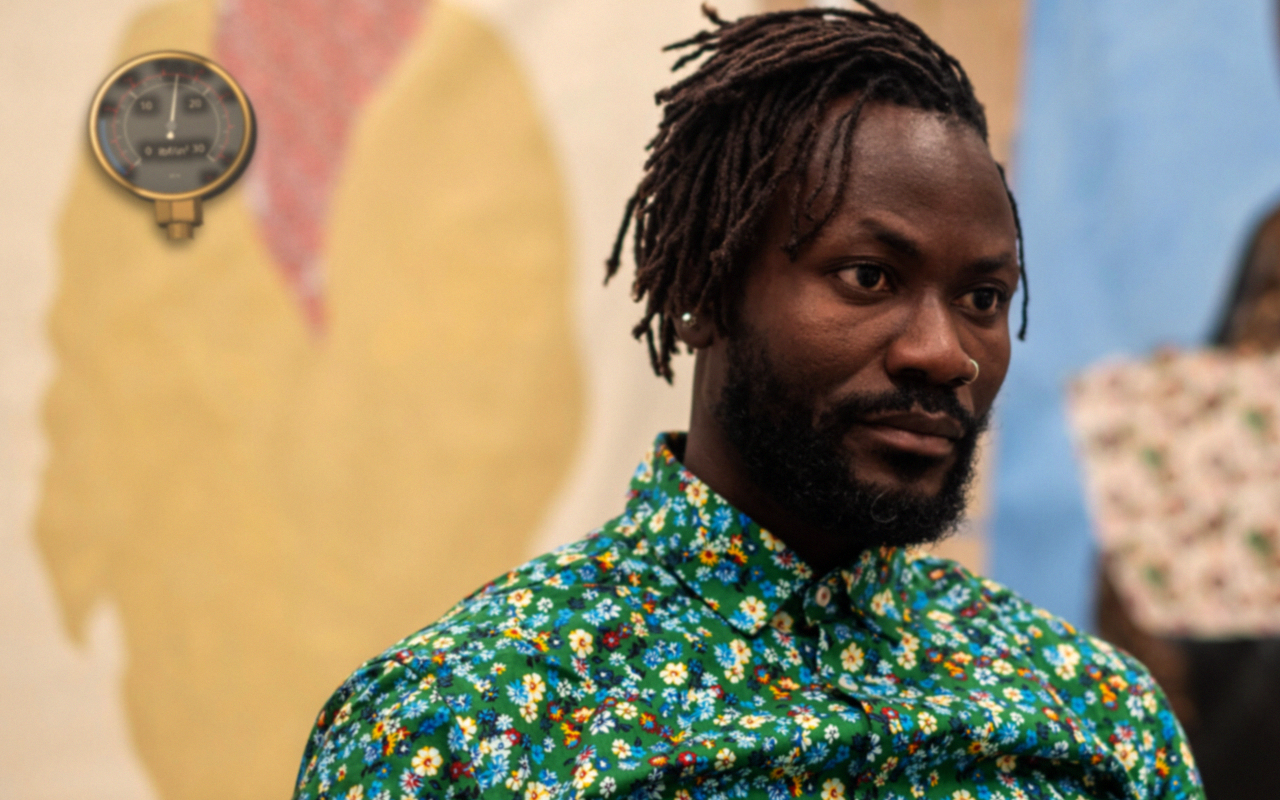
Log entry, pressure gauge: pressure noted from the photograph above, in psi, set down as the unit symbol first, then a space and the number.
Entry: psi 16
